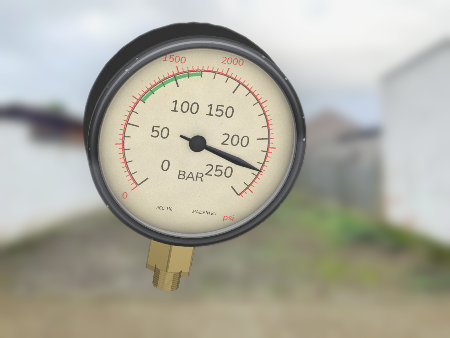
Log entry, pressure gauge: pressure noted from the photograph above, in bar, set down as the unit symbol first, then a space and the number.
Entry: bar 225
